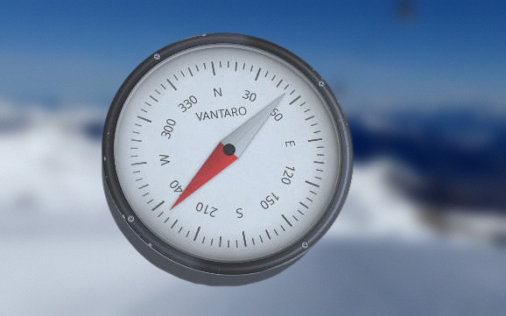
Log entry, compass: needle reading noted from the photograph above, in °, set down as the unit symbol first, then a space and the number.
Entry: ° 232.5
